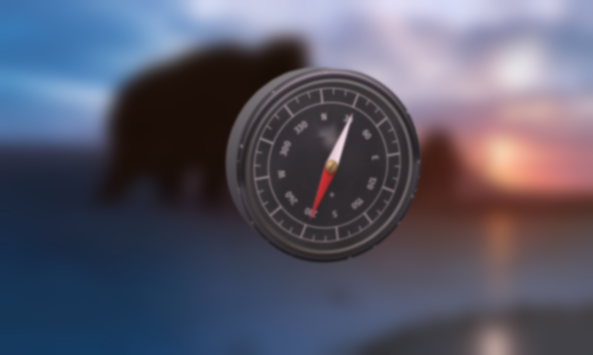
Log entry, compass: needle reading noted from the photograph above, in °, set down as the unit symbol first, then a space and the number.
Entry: ° 210
